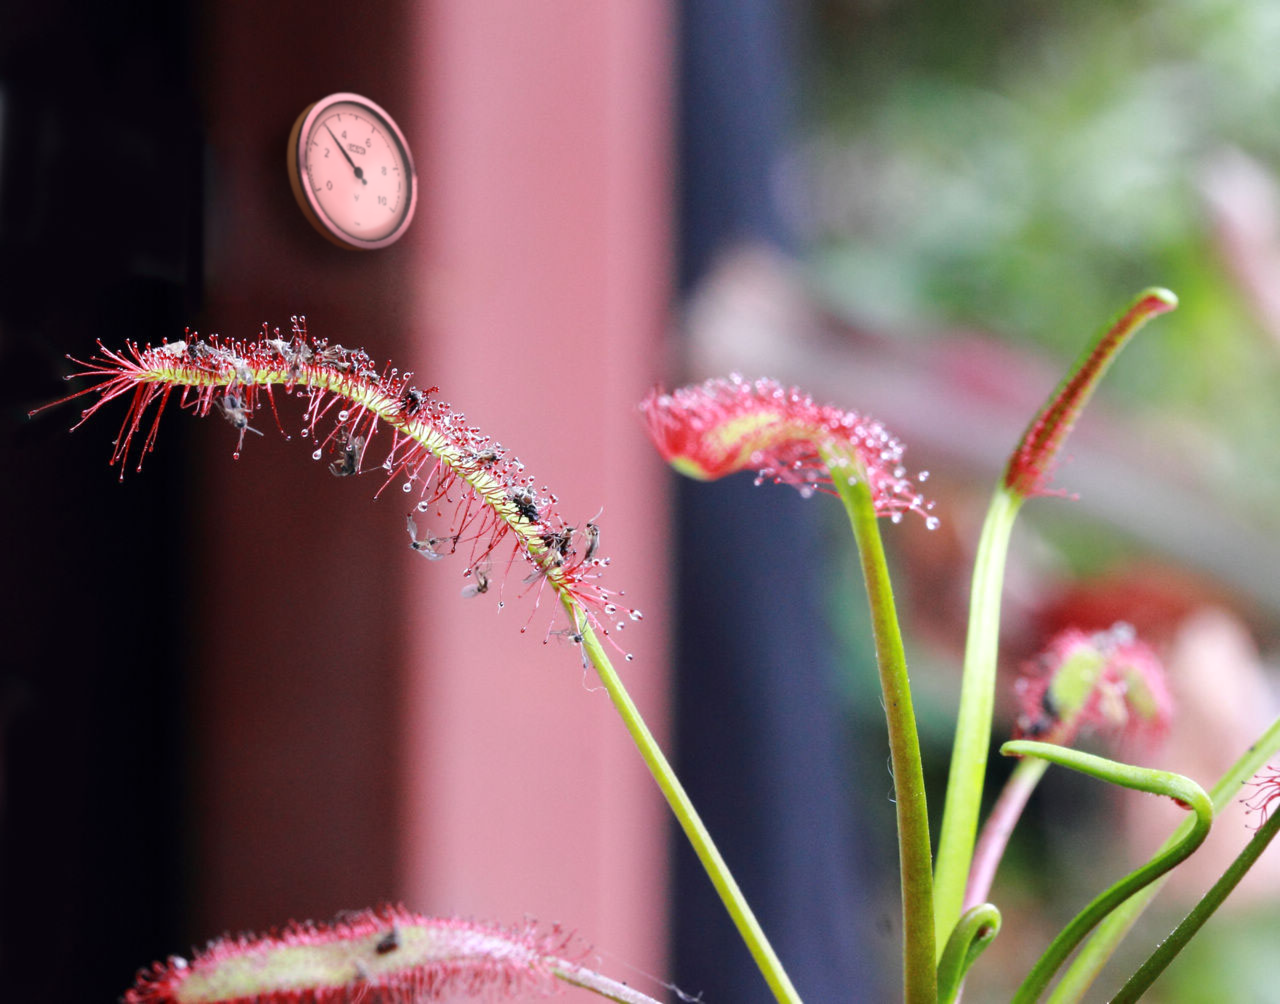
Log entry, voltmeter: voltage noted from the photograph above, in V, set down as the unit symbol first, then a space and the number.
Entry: V 3
